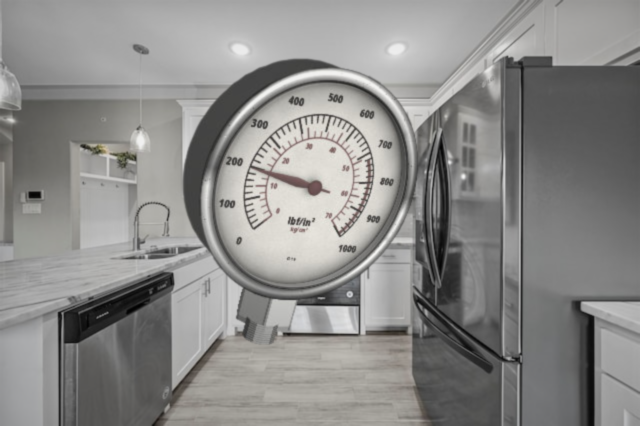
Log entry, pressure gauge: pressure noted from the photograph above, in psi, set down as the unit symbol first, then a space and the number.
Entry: psi 200
